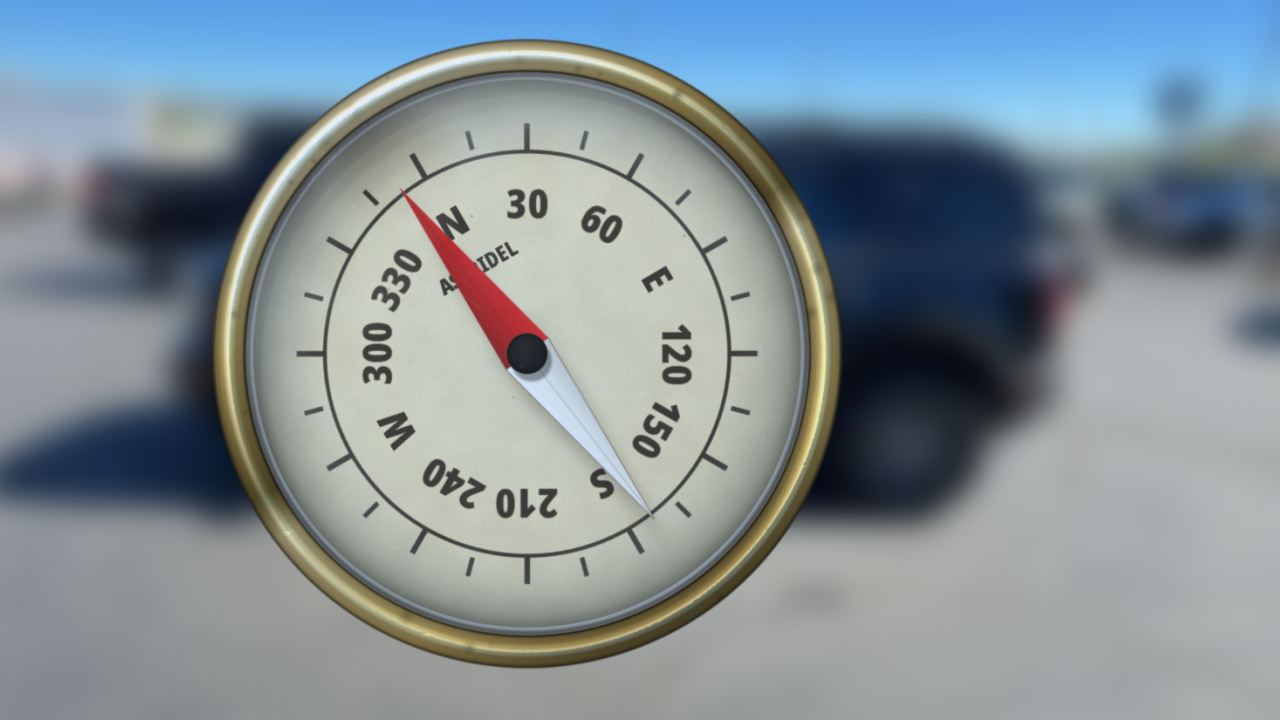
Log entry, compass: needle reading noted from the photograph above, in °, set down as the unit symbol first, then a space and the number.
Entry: ° 352.5
